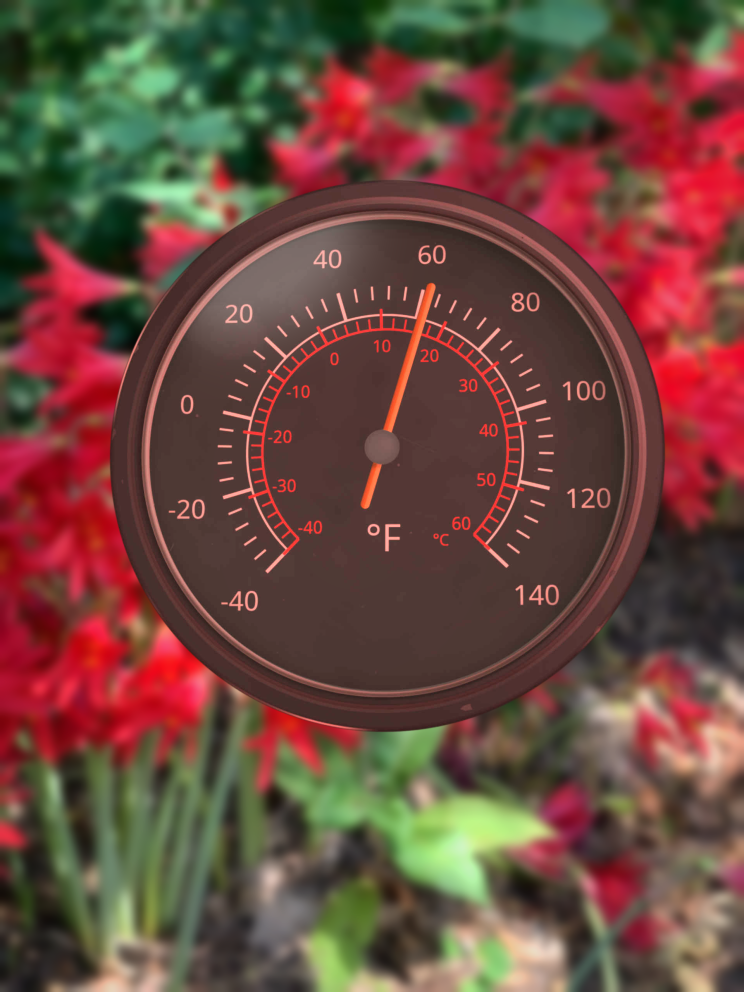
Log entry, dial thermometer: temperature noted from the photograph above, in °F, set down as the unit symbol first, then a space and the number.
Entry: °F 62
